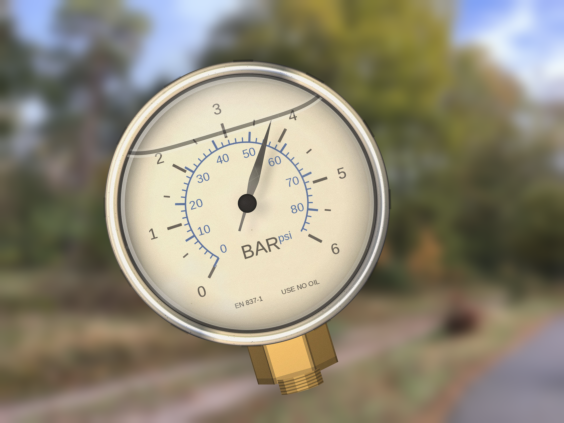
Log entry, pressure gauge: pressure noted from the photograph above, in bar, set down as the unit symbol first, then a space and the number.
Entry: bar 3.75
